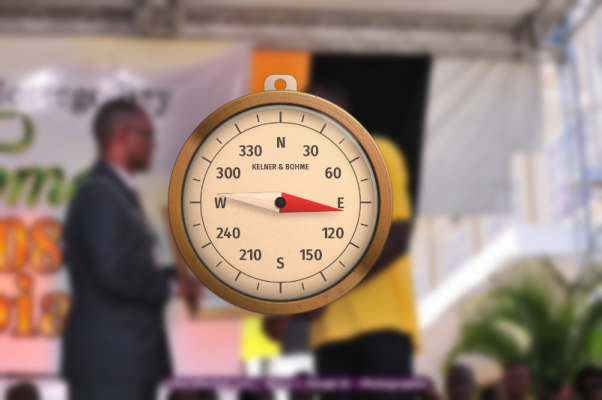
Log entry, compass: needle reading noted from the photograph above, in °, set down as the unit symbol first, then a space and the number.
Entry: ° 97.5
